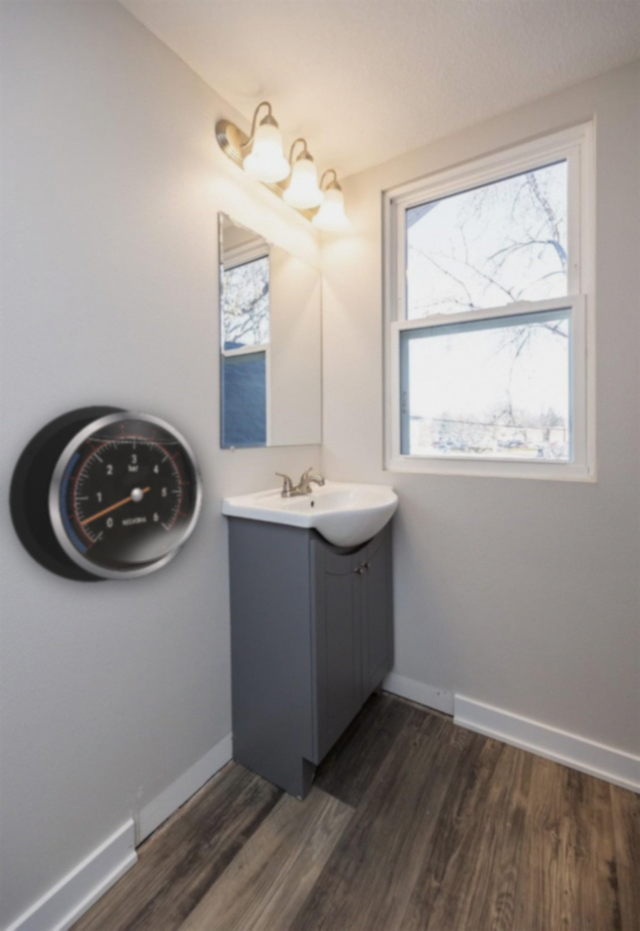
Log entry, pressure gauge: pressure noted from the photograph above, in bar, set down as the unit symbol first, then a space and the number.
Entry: bar 0.5
